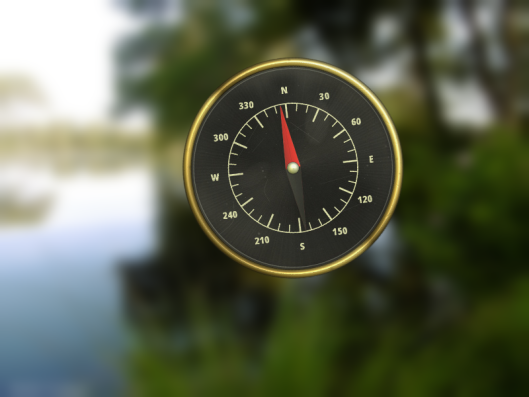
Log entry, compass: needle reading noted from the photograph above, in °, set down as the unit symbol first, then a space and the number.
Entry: ° 355
